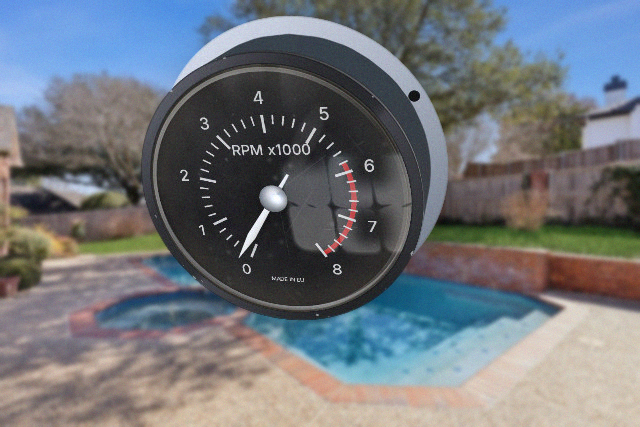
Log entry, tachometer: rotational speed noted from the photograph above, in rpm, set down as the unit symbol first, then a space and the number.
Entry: rpm 200
